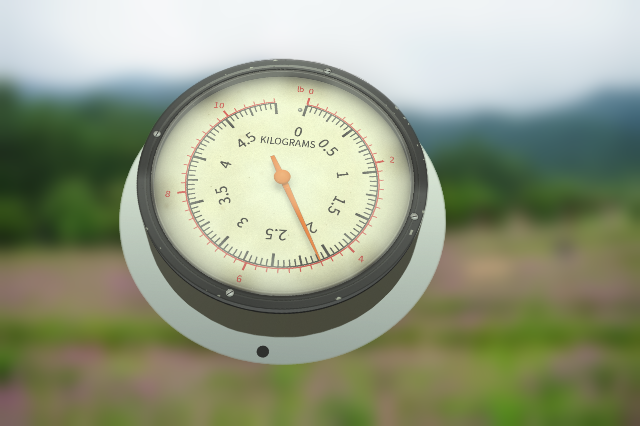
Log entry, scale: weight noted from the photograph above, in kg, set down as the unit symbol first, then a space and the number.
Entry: kg 2.1
